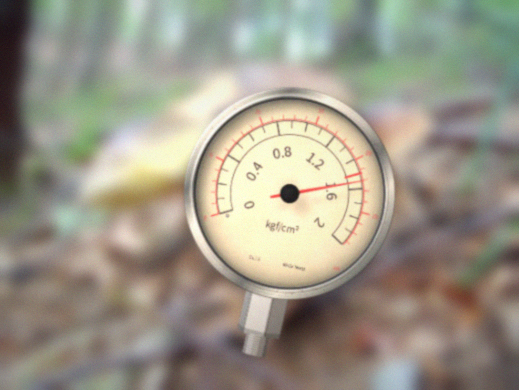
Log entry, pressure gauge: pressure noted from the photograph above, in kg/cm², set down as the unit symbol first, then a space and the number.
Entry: kg/cm² 1.55
